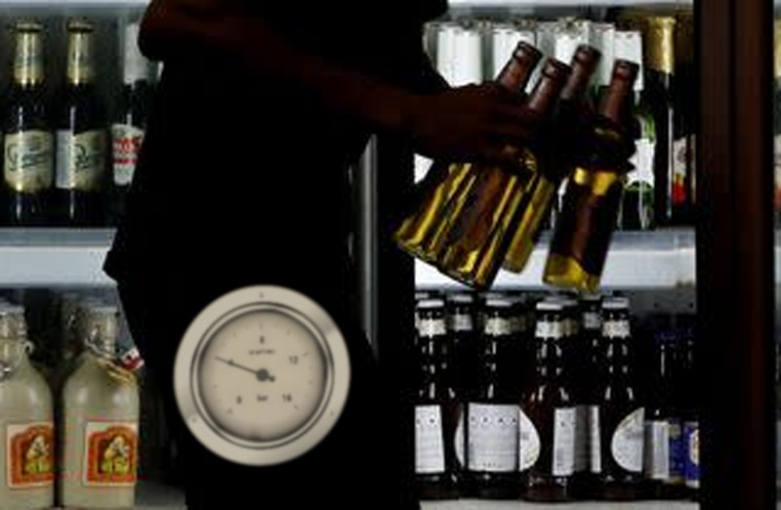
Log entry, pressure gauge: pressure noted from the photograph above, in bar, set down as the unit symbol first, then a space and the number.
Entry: bar 4
